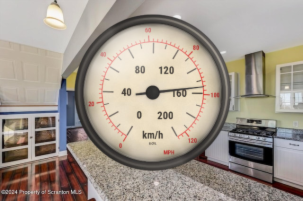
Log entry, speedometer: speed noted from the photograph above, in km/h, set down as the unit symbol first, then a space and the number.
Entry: km/h 155
